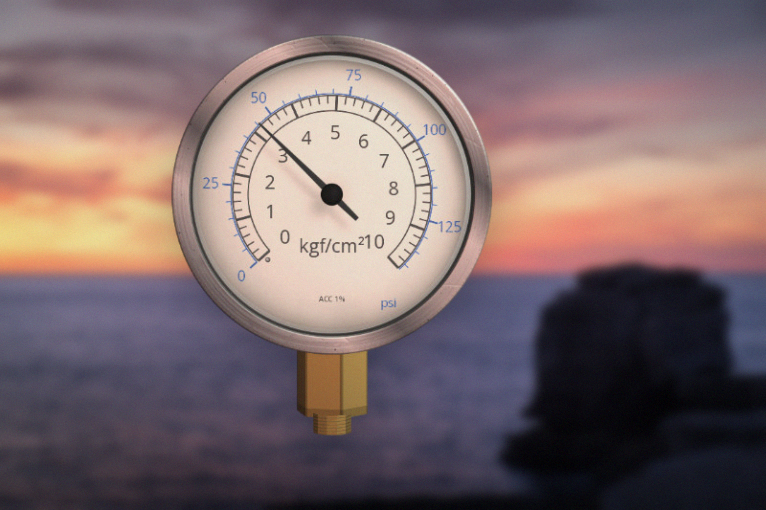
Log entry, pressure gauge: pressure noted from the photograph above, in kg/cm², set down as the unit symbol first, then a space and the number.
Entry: kg/cm² 3.2
